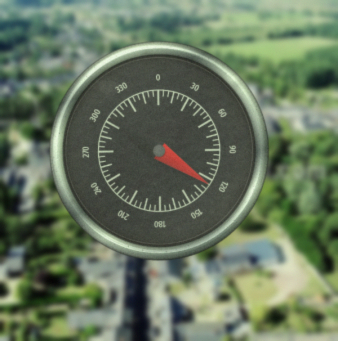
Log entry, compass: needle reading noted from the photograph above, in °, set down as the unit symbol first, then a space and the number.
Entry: ° 125
